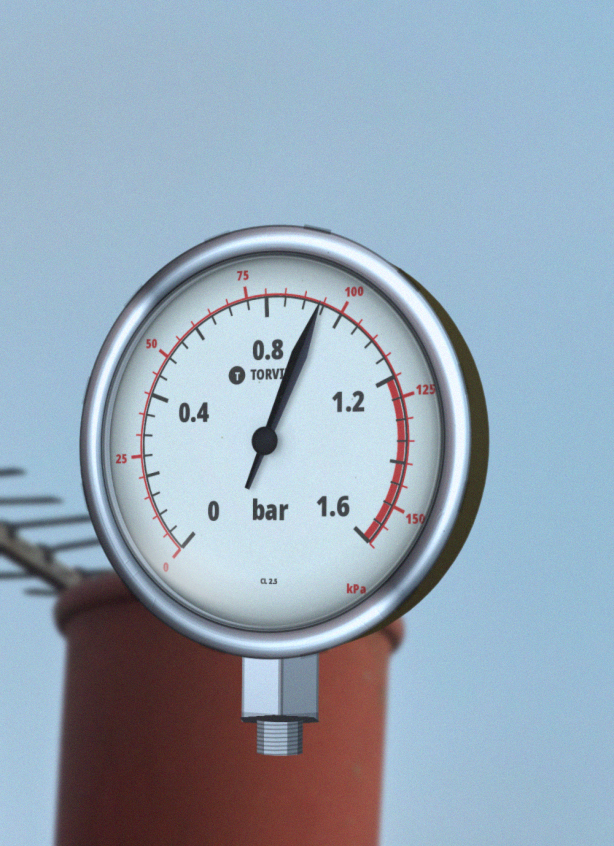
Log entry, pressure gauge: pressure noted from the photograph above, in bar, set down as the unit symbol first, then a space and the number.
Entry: bar 0.95
